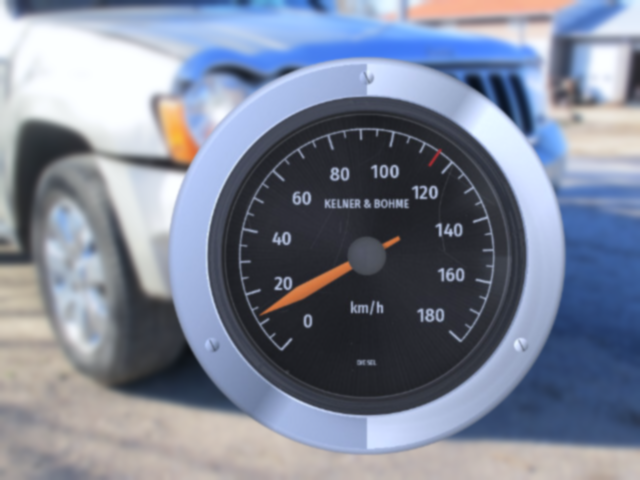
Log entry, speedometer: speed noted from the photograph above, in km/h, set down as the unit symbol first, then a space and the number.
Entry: km/h 12.5
